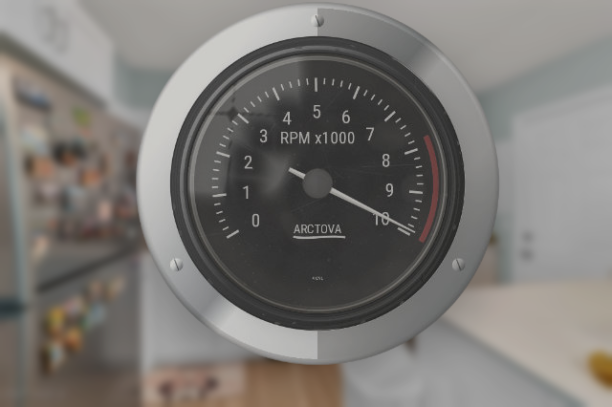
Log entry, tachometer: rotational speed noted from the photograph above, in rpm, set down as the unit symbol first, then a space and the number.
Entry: rpm 9900
